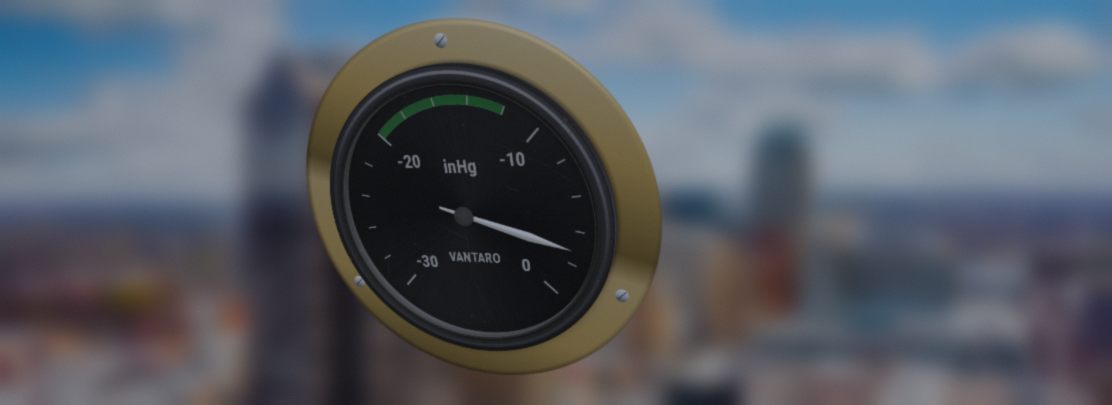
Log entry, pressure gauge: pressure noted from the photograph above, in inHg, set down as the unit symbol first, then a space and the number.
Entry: inHg -3
